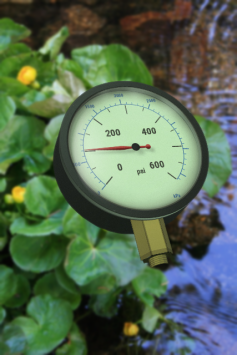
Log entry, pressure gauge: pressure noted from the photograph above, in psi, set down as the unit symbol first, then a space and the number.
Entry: psi 100
